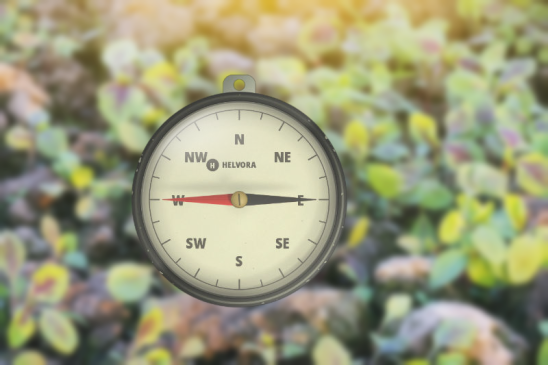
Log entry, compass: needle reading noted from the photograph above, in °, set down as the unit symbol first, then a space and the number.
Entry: ° 270
